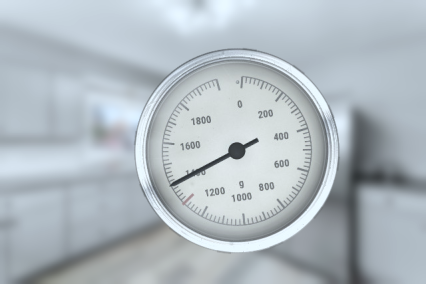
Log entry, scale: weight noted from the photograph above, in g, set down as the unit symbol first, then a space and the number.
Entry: g 1400
